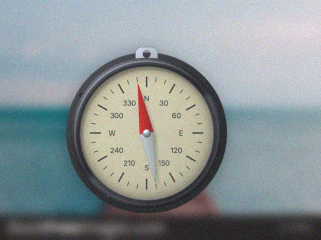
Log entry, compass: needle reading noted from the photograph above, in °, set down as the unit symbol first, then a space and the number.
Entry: ° 350
